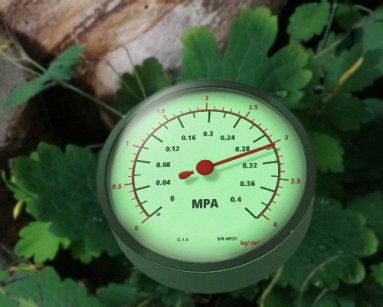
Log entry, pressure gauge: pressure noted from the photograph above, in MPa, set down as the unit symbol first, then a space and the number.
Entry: MPa 0.3
